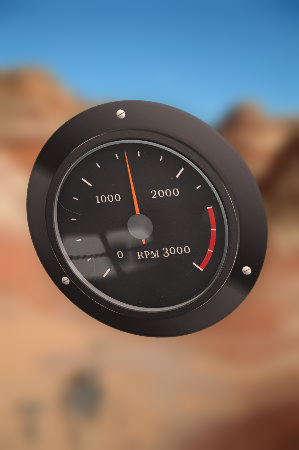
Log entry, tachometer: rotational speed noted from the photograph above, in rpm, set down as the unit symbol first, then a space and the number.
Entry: rpm 1500
